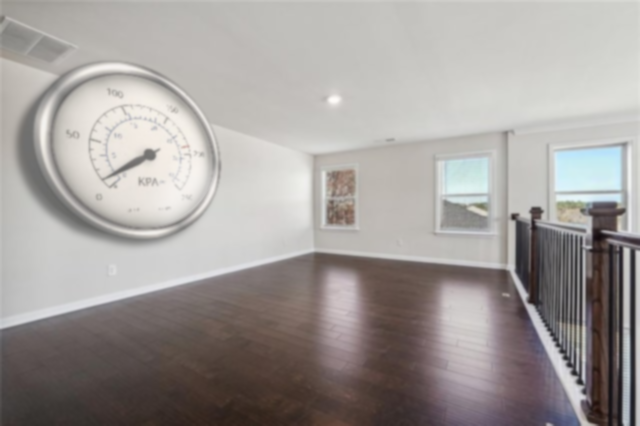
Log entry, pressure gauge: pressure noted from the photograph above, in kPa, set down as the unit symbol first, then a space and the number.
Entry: kPa 10
